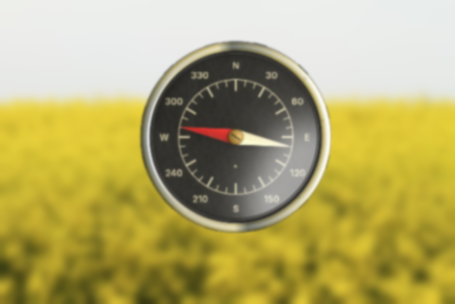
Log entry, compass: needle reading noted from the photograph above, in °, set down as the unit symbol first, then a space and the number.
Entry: ° 280
